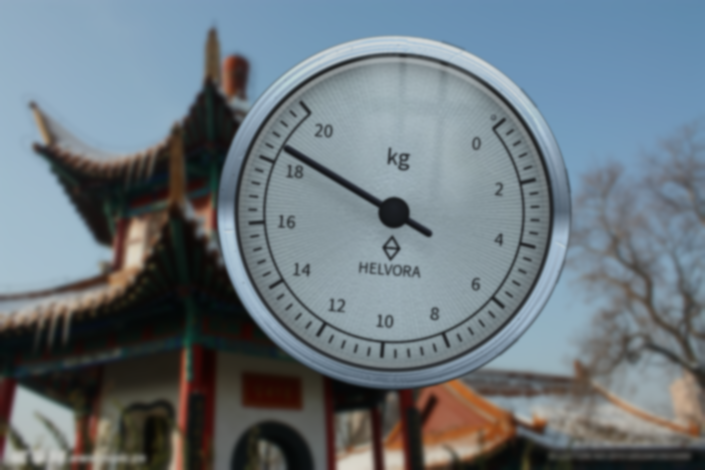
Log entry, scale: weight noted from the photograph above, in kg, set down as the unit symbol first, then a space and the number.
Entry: kg 18.6
